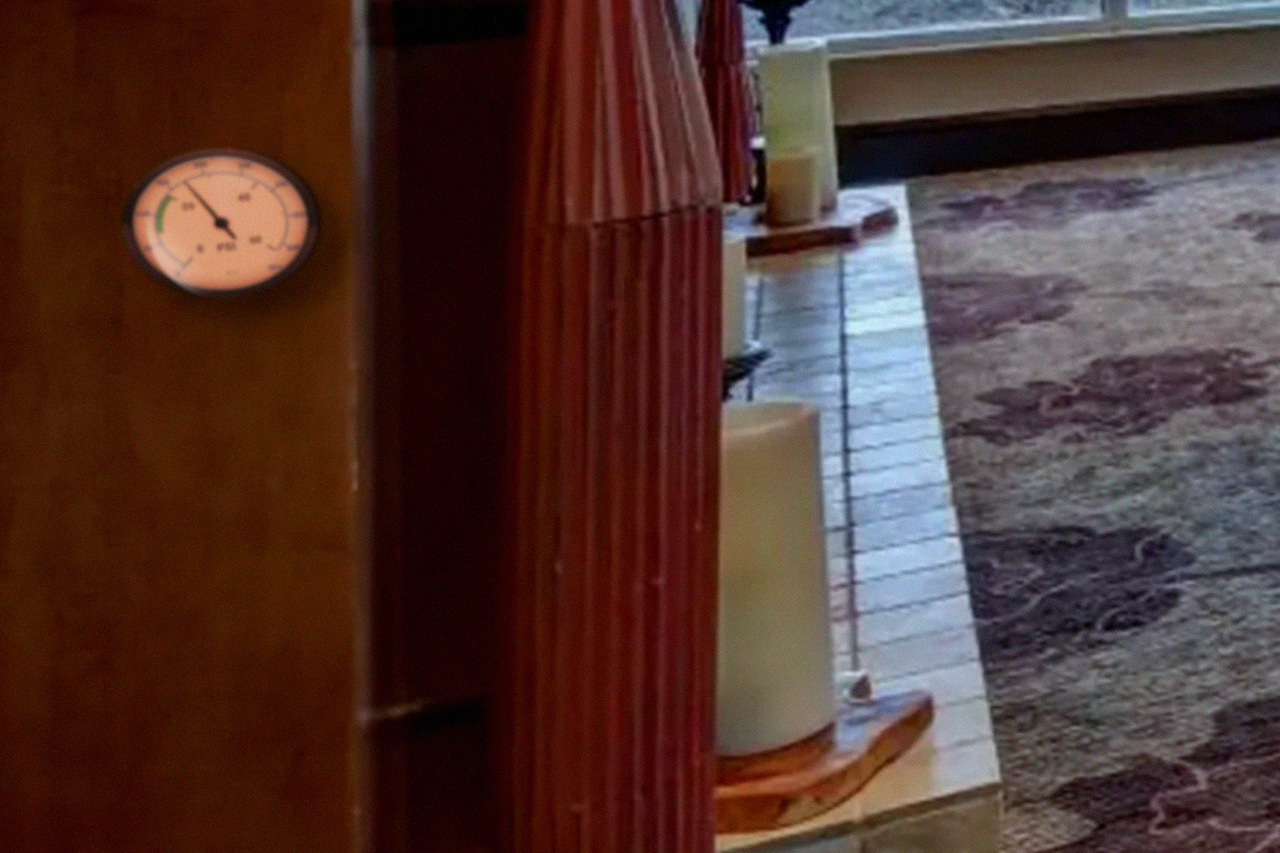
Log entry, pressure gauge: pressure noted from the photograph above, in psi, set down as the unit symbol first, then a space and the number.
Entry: psi 25
